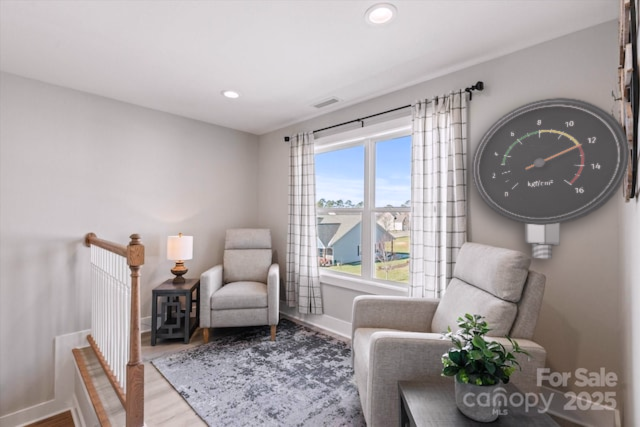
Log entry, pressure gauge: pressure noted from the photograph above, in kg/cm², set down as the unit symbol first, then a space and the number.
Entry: kg/cm² 12
